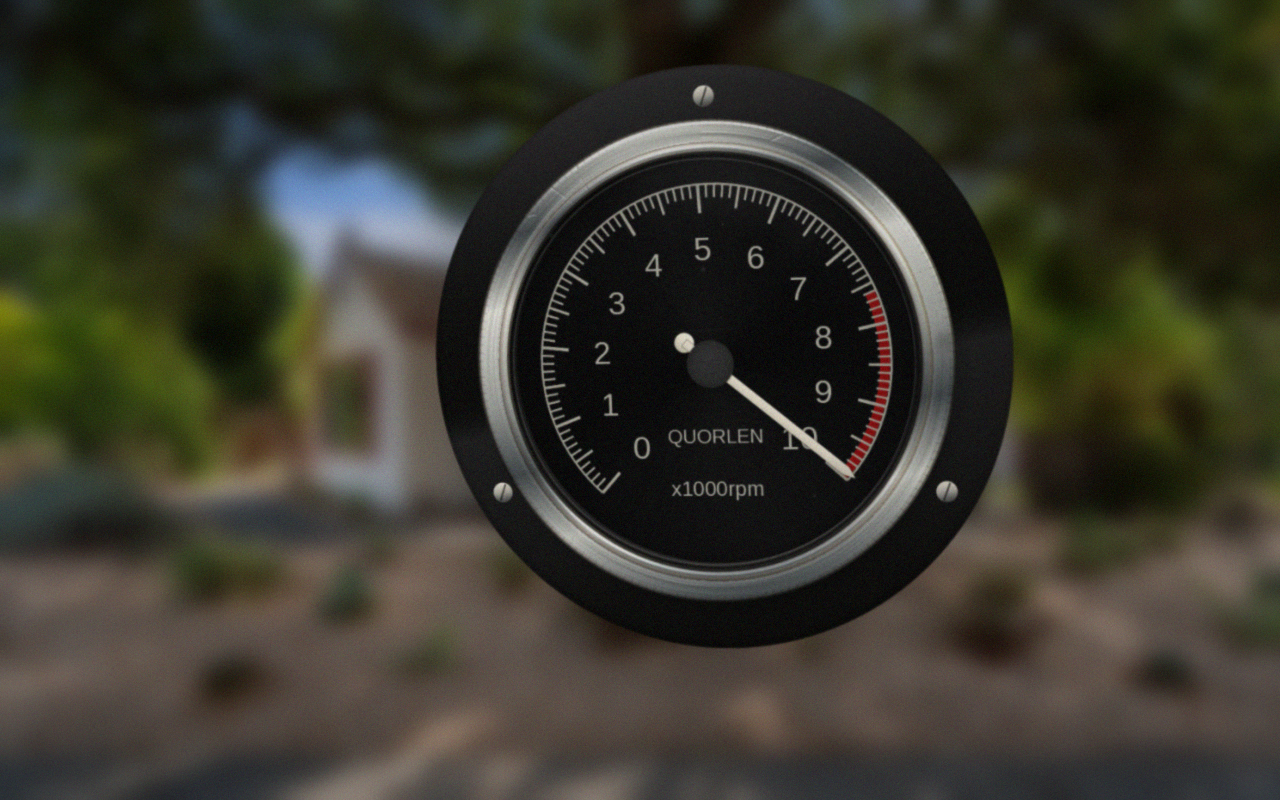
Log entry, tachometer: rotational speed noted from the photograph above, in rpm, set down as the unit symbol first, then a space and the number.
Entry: rpm 9900
